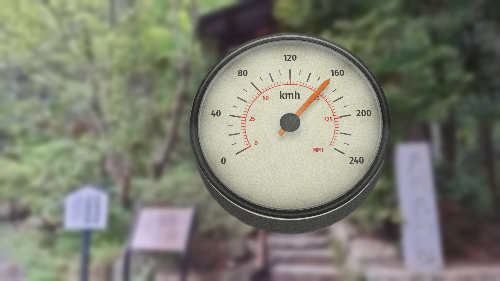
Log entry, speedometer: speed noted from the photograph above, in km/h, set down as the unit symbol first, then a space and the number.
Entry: km/h 160
